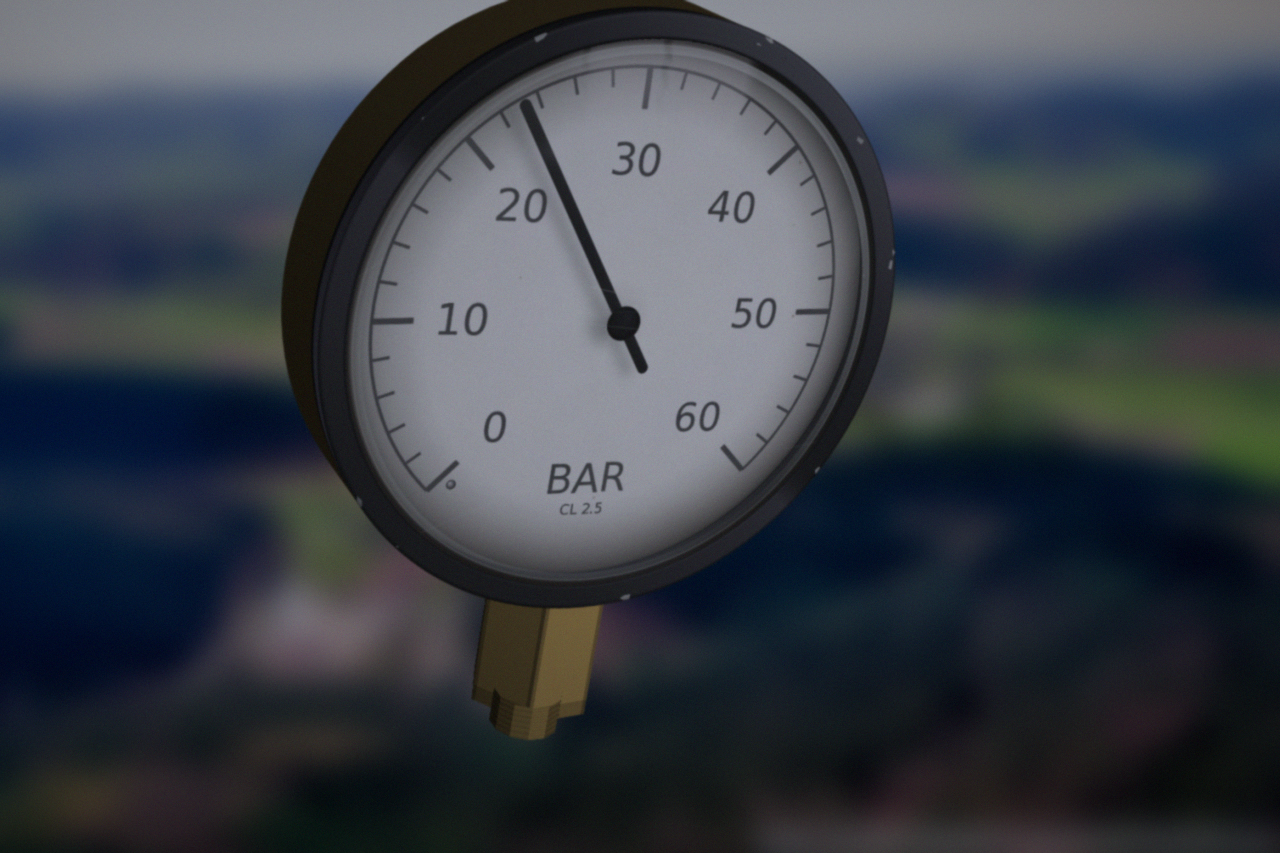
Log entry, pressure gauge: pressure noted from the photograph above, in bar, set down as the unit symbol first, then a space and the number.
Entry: bar 23
